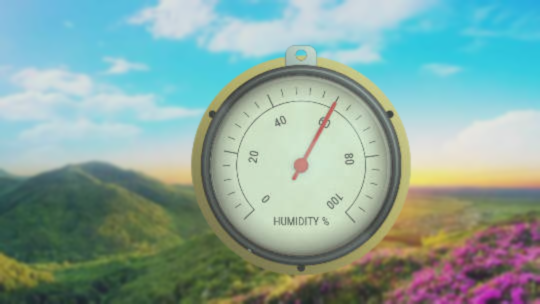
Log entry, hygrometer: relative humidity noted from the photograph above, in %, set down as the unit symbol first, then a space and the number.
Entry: % 60
